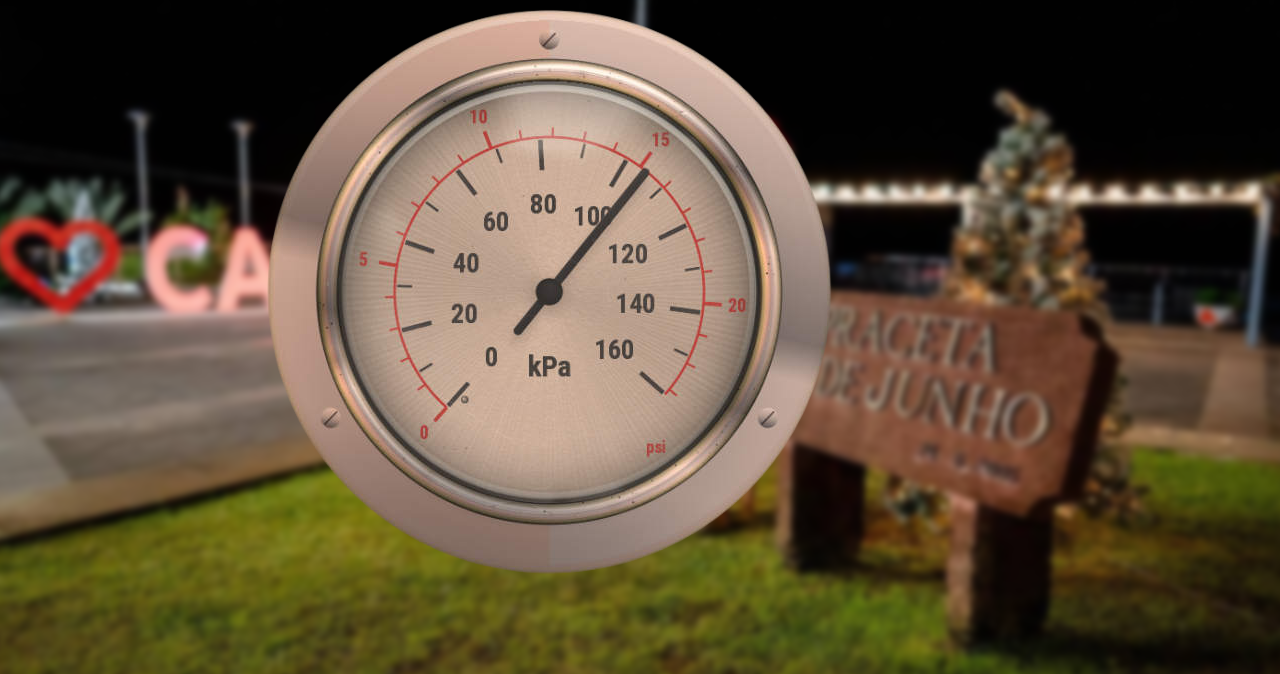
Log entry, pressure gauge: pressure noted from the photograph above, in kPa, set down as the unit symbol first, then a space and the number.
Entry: kPa 105
